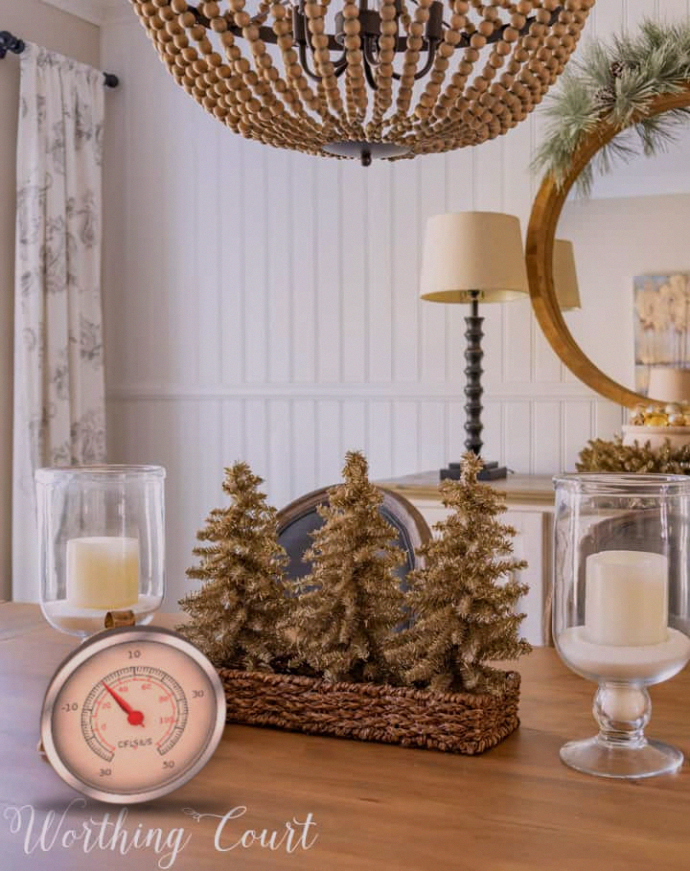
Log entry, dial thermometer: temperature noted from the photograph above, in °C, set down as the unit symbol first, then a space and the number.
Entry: °C 0
